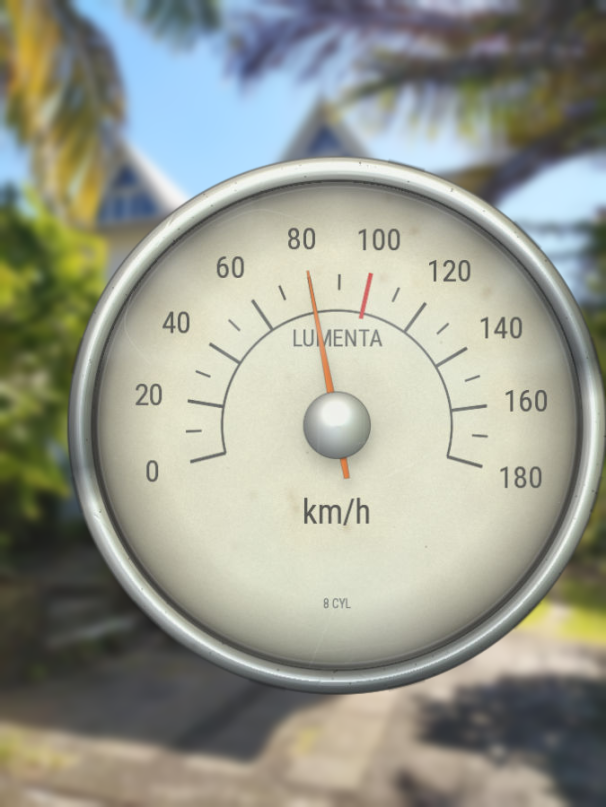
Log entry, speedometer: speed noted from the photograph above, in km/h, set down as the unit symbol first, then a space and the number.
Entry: km/h 80
